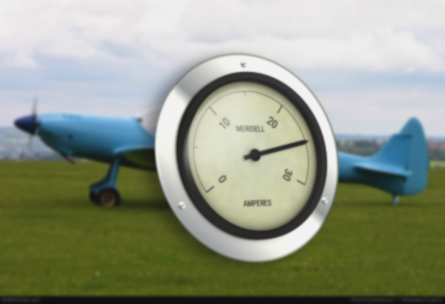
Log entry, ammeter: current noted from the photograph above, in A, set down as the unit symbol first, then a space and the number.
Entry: A 25
